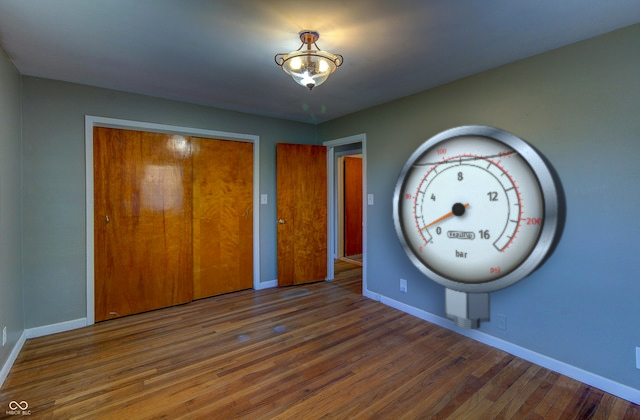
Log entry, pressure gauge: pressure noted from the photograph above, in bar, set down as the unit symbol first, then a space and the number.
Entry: bar 1
